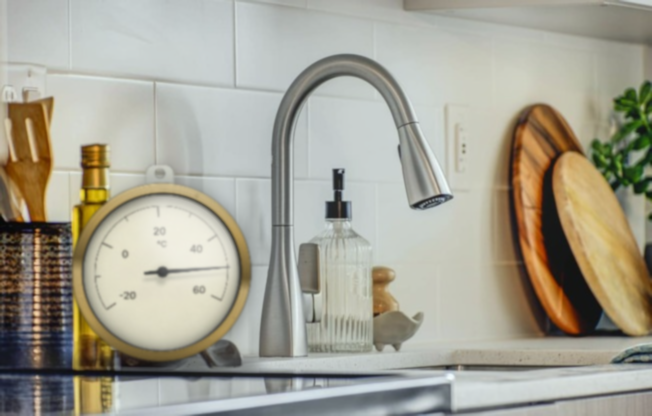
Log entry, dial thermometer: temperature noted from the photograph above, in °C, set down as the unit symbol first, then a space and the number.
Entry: °C 50
